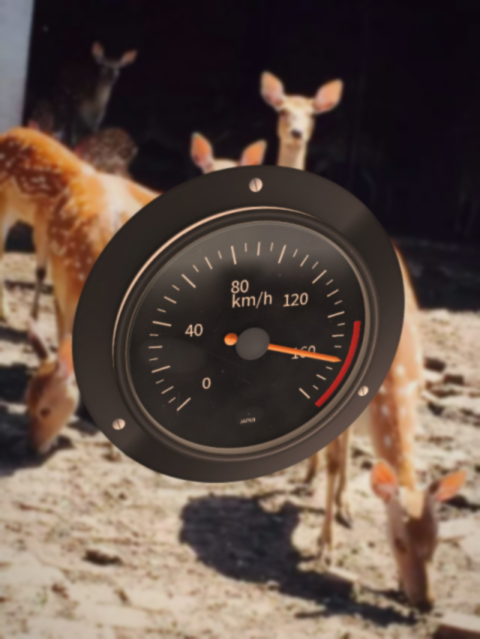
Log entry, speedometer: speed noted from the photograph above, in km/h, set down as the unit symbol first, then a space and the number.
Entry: km/h 160
